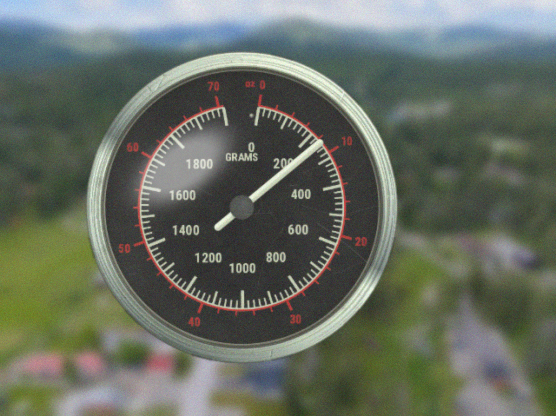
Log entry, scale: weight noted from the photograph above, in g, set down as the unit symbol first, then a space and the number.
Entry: g 240
